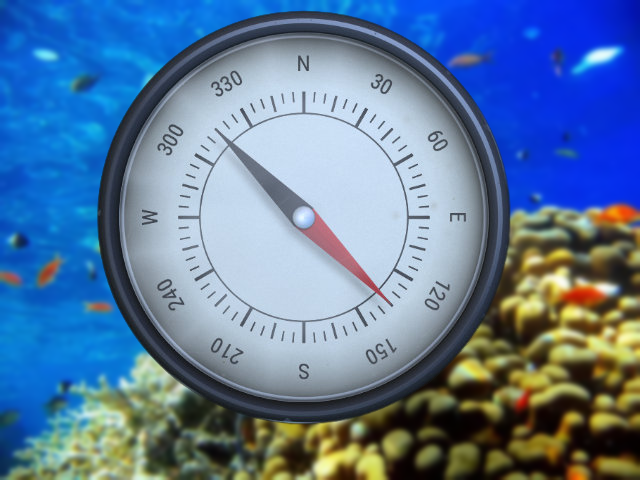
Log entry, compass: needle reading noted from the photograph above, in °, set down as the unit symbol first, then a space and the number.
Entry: ° 135
